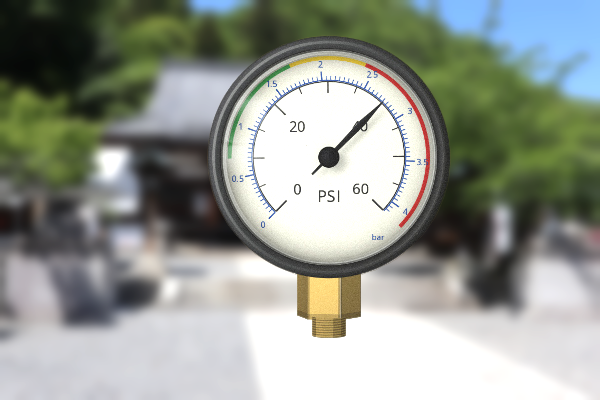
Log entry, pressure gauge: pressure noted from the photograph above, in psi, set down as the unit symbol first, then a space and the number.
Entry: psi 40
